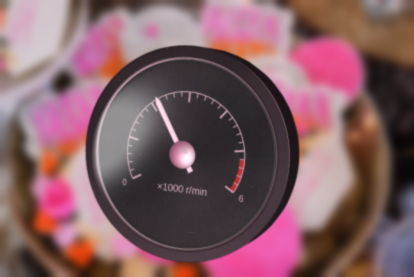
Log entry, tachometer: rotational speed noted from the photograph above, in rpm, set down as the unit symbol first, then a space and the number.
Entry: rpm 2200
